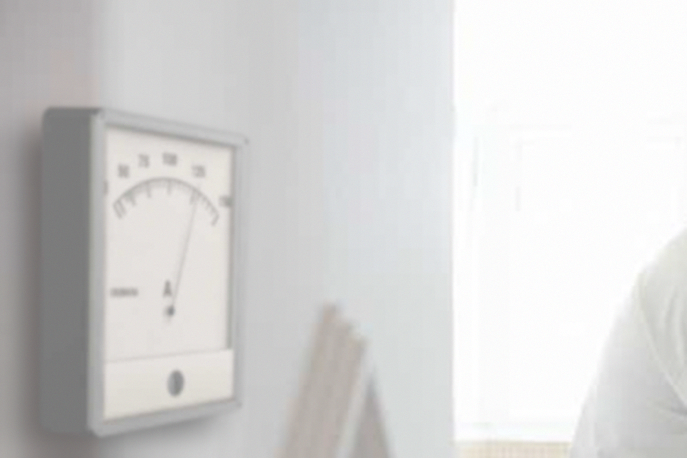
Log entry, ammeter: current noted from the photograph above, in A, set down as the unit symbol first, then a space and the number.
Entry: A 125
